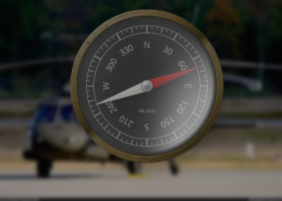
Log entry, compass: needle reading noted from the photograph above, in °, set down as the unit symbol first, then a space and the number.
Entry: ° 70
